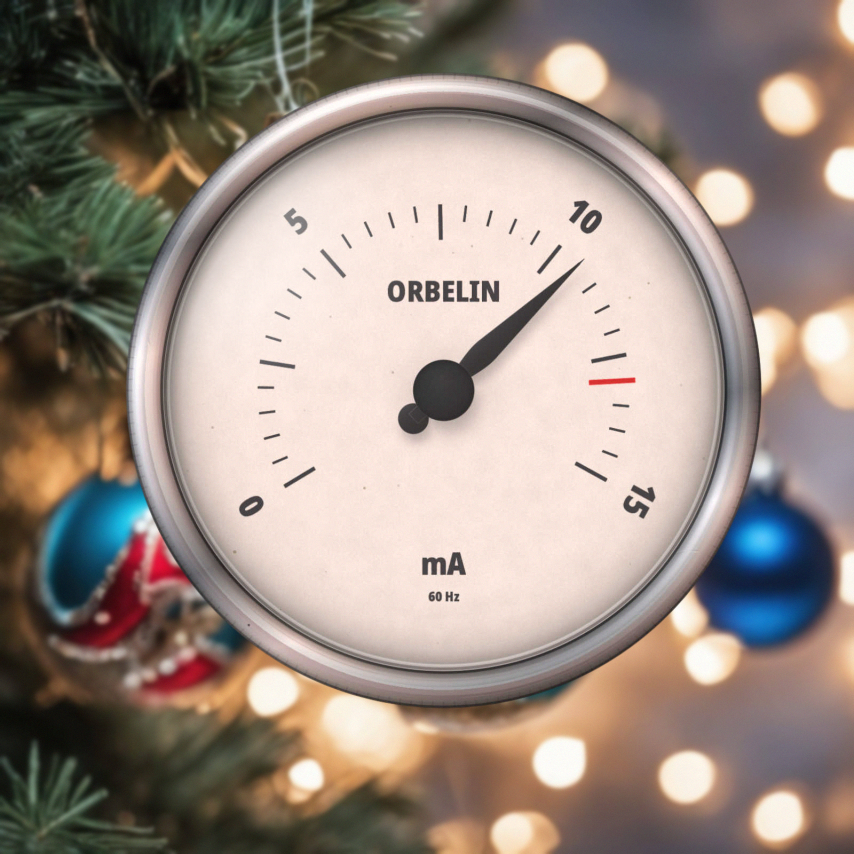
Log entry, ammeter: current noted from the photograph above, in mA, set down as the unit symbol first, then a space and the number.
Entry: mA 10.5
